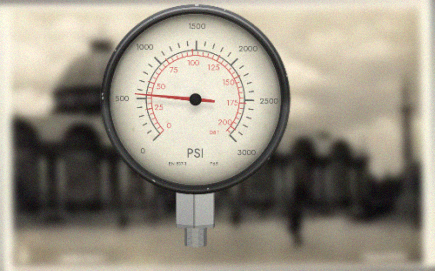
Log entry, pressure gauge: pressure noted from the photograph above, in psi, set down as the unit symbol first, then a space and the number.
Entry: psi 550
